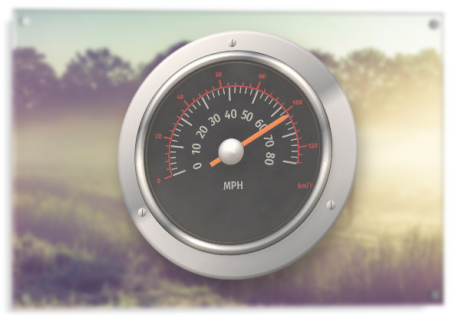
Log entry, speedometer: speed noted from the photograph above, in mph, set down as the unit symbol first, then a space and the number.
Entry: mph 64
